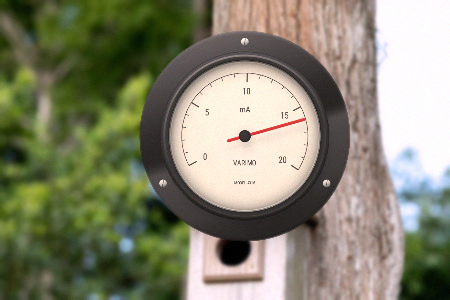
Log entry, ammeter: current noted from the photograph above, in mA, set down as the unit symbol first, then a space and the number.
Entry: mA 16
